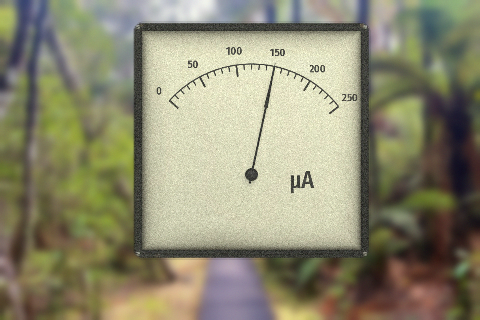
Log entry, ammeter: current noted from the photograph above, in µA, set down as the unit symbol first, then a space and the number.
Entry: µA 150
